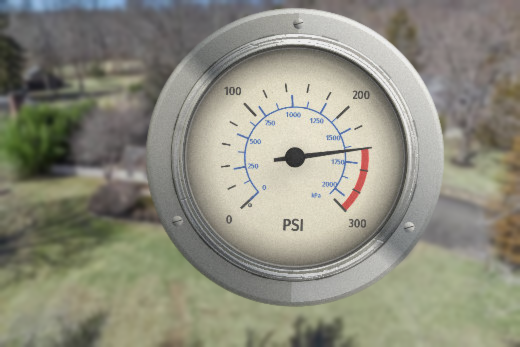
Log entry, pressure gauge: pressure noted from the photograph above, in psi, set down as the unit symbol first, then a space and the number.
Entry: psi 240
